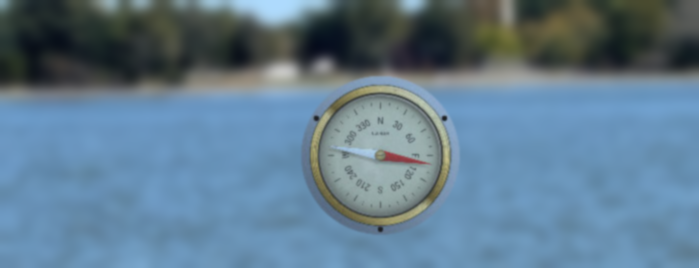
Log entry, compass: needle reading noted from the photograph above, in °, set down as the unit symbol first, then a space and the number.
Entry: ° 100
